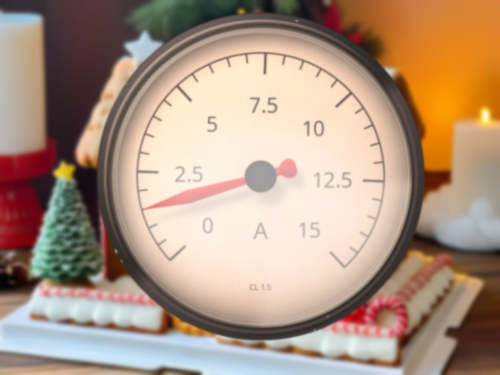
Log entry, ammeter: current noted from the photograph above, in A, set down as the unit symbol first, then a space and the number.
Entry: A 1.5
